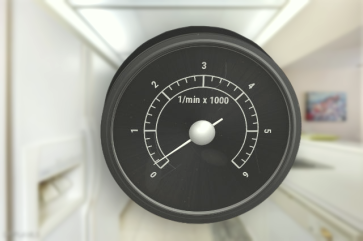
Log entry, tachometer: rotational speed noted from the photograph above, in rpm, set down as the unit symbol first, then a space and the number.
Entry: rpm 200
